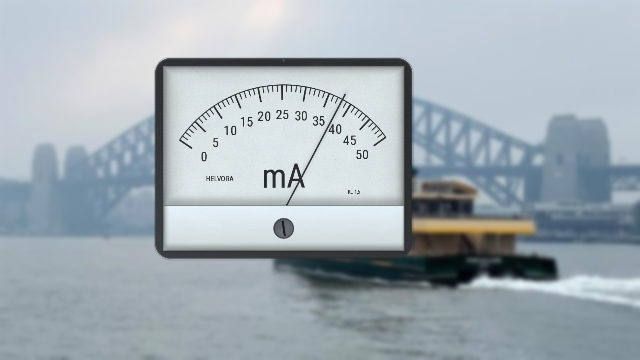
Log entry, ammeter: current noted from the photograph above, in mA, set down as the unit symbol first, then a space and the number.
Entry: mA 38
